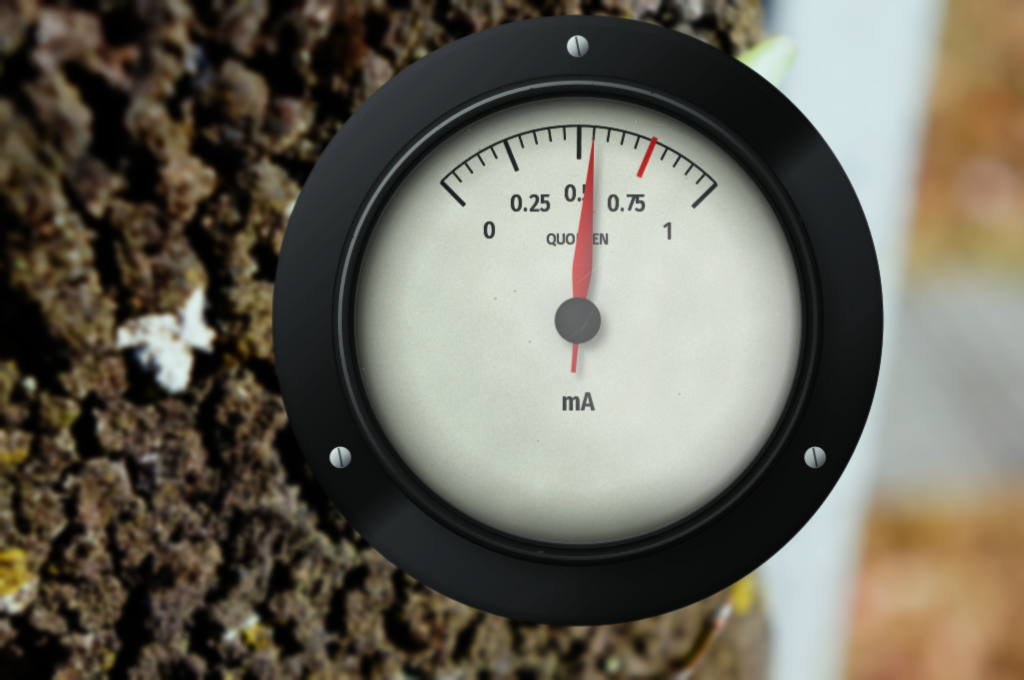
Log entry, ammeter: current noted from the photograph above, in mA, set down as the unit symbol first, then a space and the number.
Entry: mA 0.55
